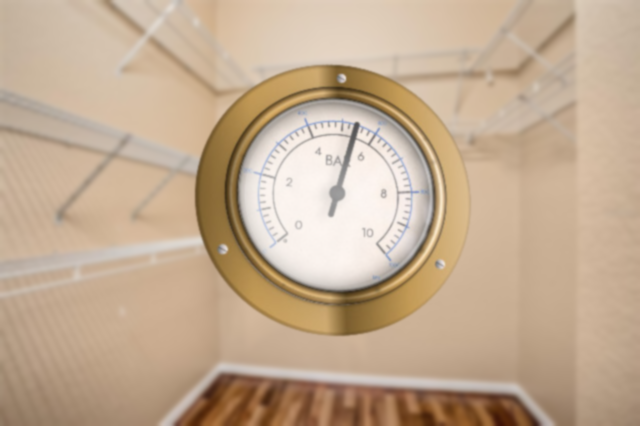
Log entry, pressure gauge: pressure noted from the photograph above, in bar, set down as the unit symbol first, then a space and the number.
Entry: bar 5.4
